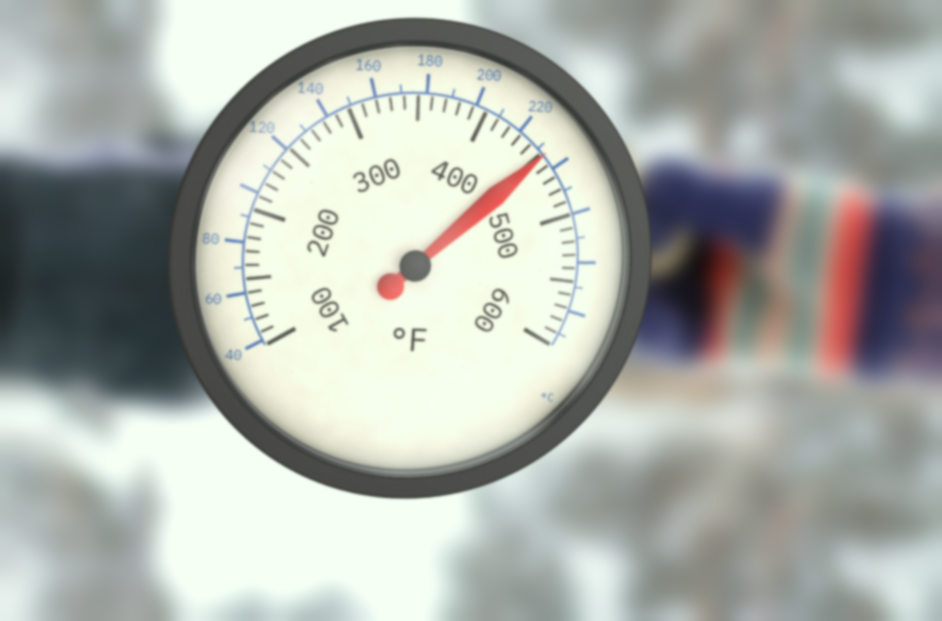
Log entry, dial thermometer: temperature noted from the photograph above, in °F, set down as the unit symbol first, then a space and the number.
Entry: °F 450
